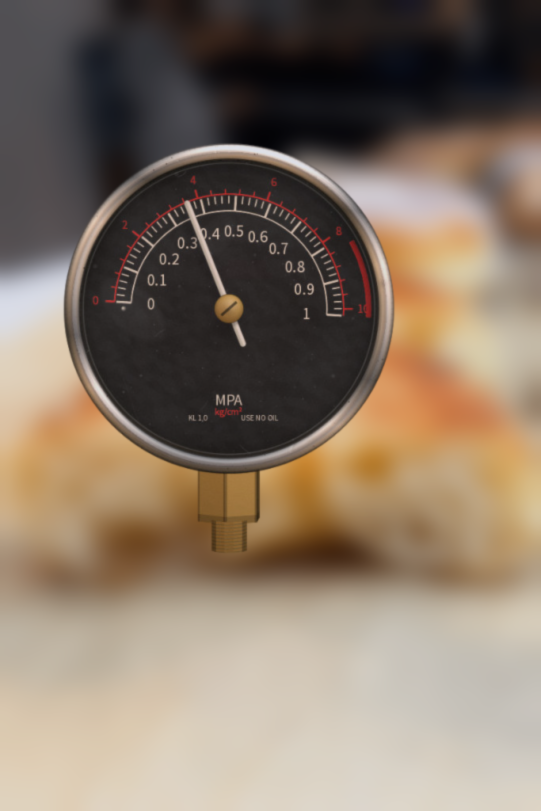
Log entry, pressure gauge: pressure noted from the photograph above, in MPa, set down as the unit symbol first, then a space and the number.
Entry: MPa 0.36
